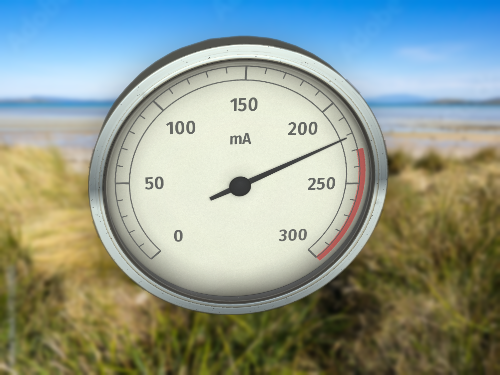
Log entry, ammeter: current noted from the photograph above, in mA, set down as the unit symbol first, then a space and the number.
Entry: mA 220
